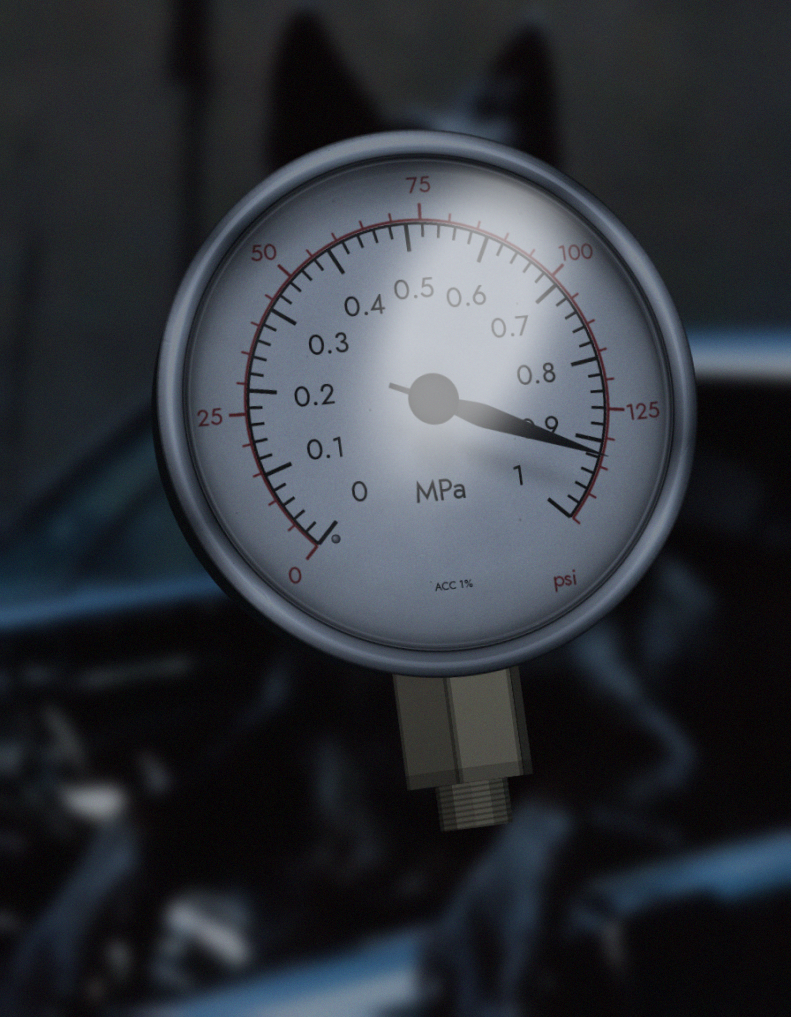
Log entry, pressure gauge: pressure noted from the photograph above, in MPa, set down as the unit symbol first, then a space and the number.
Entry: MPa 0.92
